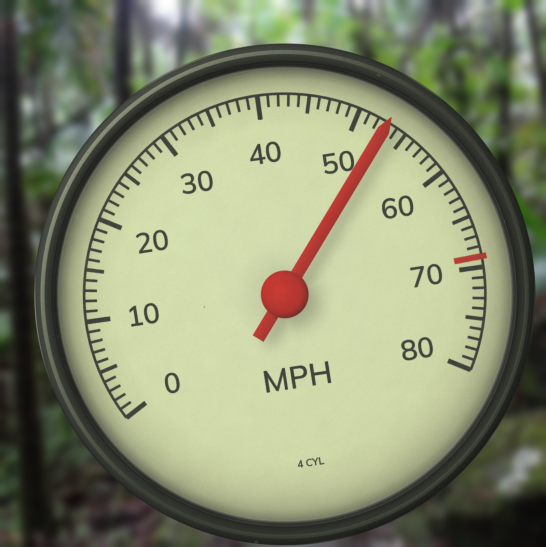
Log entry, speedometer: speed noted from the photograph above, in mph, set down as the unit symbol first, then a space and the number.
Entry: mph 53
